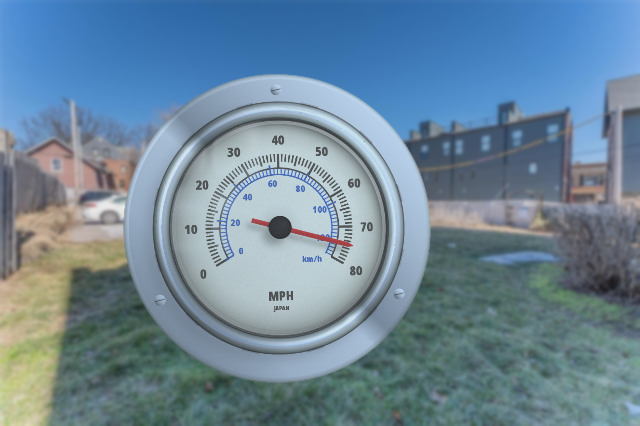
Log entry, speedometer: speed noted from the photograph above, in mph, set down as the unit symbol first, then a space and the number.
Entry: mph 75
